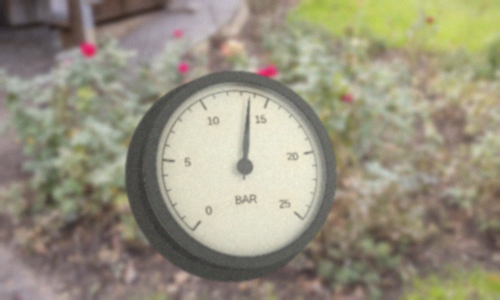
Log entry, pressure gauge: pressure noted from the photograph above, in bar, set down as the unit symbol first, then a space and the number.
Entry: bar 13.5
